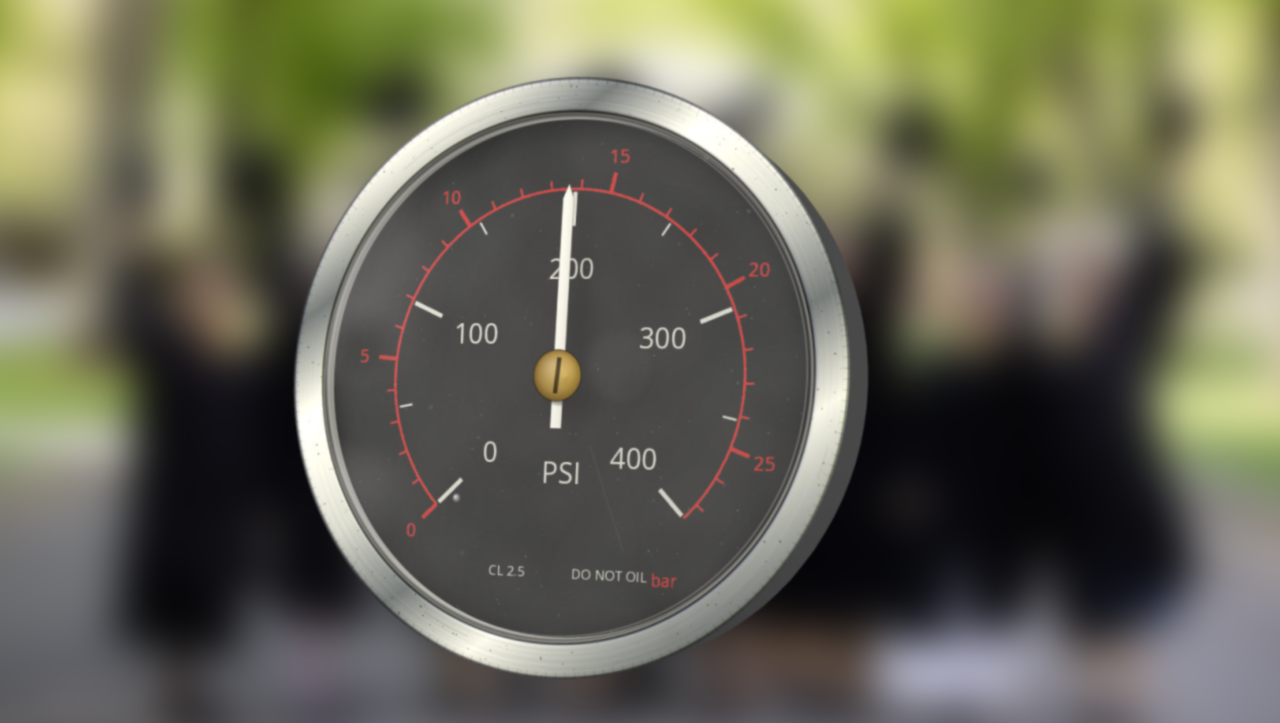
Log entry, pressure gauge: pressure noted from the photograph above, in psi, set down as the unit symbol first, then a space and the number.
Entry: psi 200
